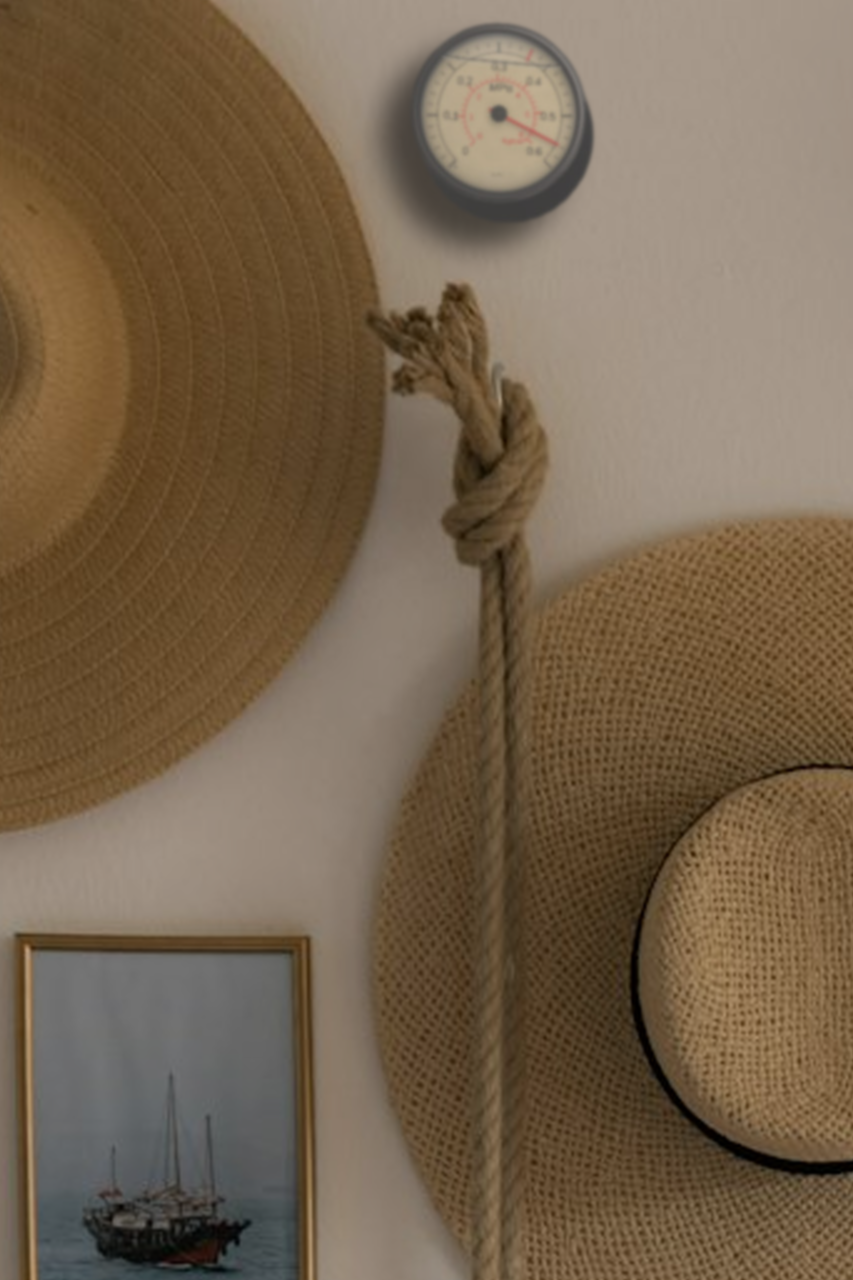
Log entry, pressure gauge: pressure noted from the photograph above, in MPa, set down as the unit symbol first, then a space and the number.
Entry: MPa 0.56
